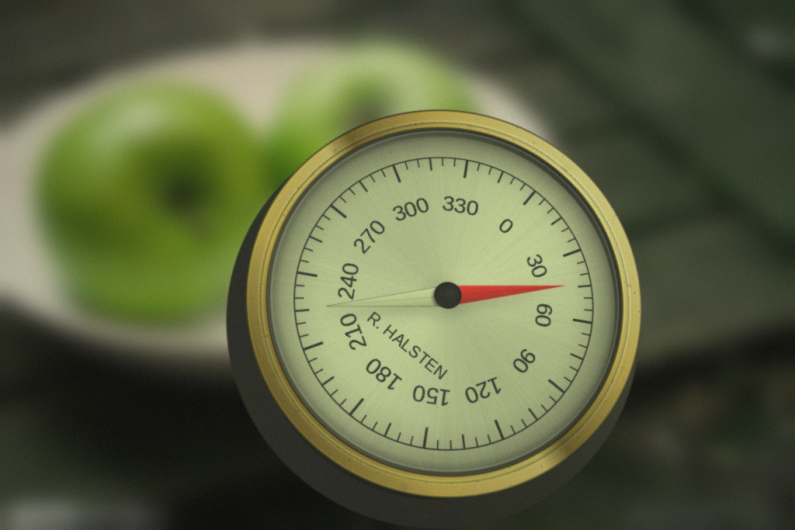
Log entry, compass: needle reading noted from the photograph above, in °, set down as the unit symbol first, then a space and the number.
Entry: ° 45
